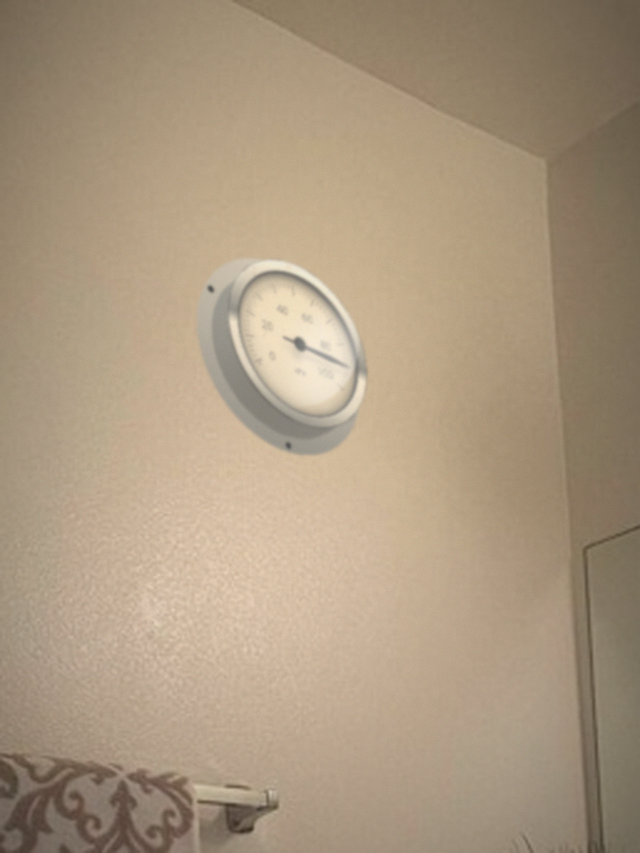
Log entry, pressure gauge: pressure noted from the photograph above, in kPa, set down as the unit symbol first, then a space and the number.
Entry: kPa 90
